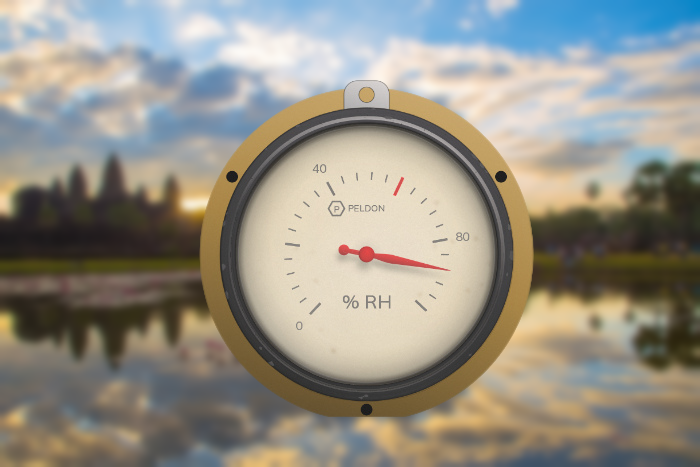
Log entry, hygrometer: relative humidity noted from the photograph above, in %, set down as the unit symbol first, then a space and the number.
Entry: % 88
